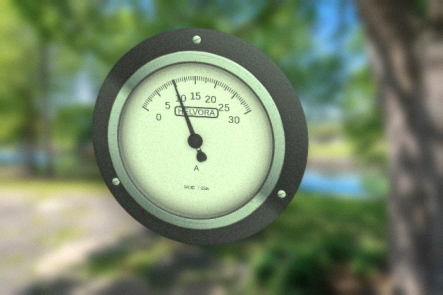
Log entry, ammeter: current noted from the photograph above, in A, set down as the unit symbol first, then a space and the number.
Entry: A 10
